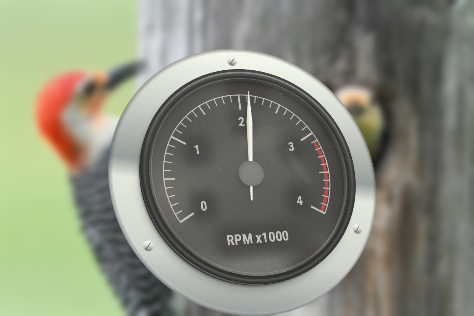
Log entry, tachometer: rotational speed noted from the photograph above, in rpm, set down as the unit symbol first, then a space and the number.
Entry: rpm 2100
